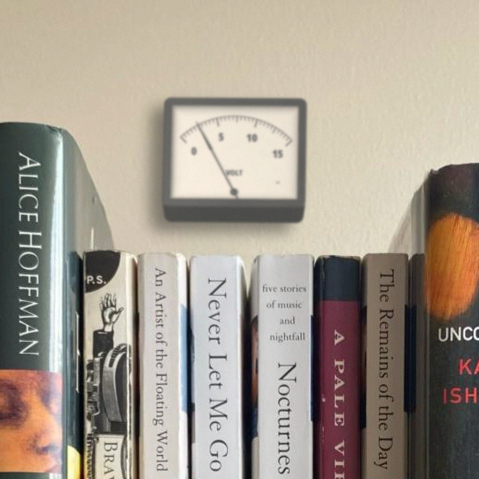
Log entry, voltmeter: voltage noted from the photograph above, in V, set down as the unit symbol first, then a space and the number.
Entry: V 2.5
